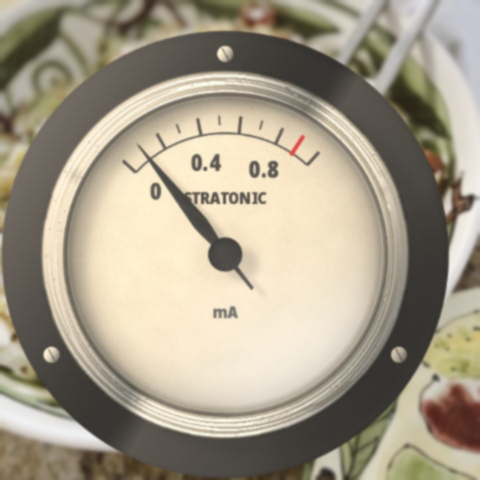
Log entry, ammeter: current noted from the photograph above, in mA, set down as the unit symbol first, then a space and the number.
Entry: mA 0.1
